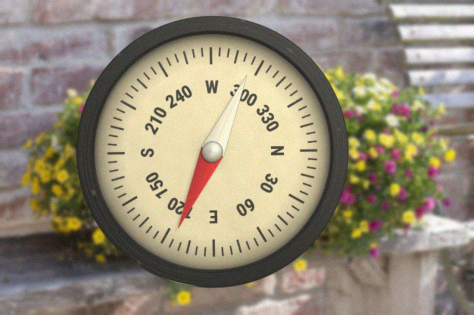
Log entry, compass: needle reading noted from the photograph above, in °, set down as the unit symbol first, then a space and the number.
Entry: ° 115
